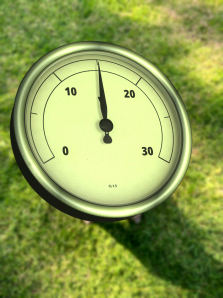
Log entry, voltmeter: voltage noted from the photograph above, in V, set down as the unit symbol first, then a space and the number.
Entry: V 15
